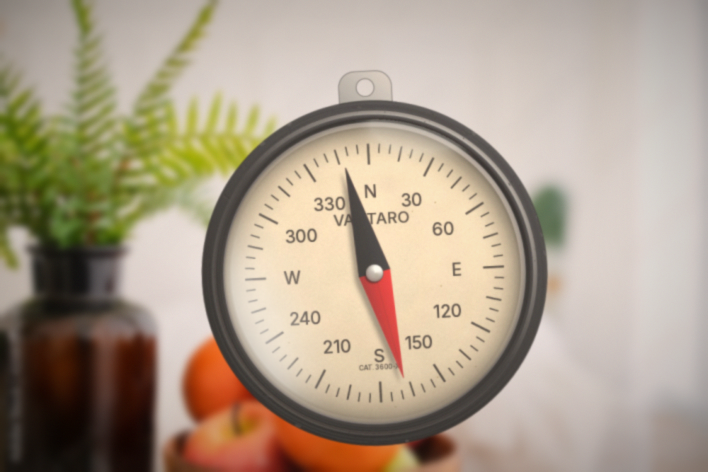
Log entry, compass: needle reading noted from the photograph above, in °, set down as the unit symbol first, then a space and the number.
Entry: ° 167.5
